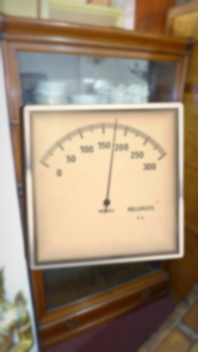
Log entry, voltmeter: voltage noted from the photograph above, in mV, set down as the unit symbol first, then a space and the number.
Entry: mV 175
